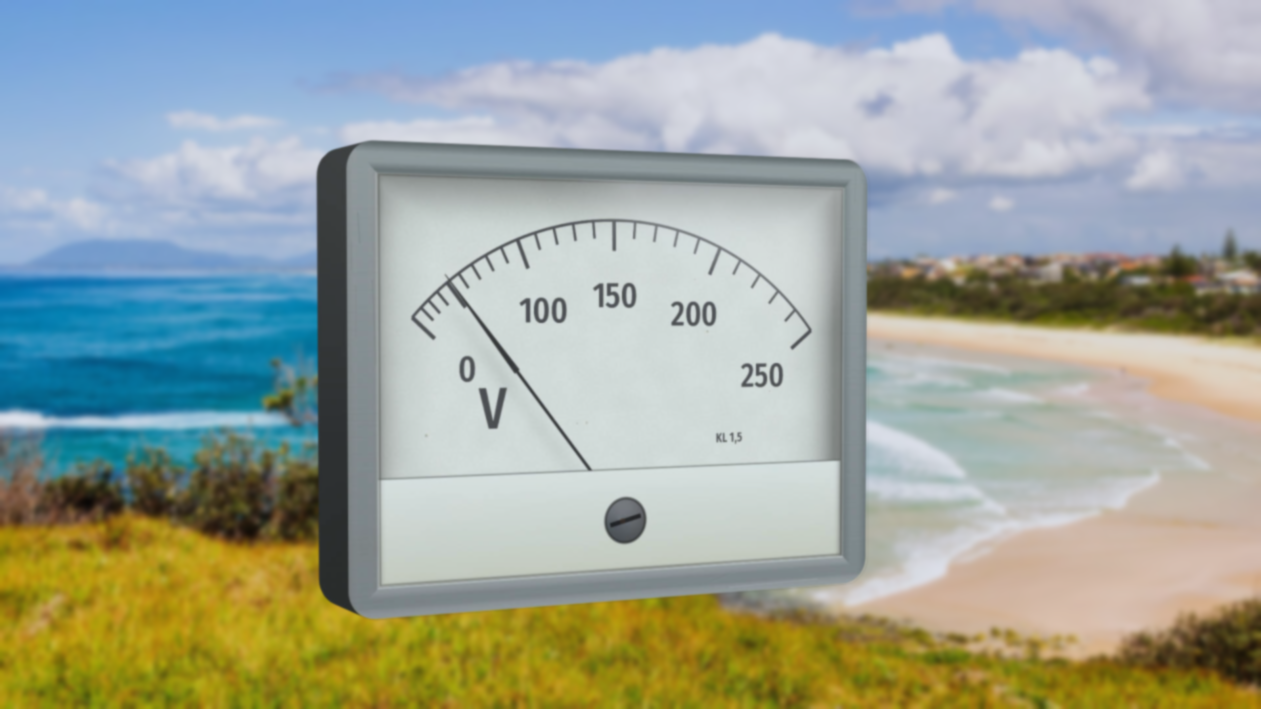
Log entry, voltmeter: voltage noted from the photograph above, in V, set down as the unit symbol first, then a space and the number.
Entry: V 50
